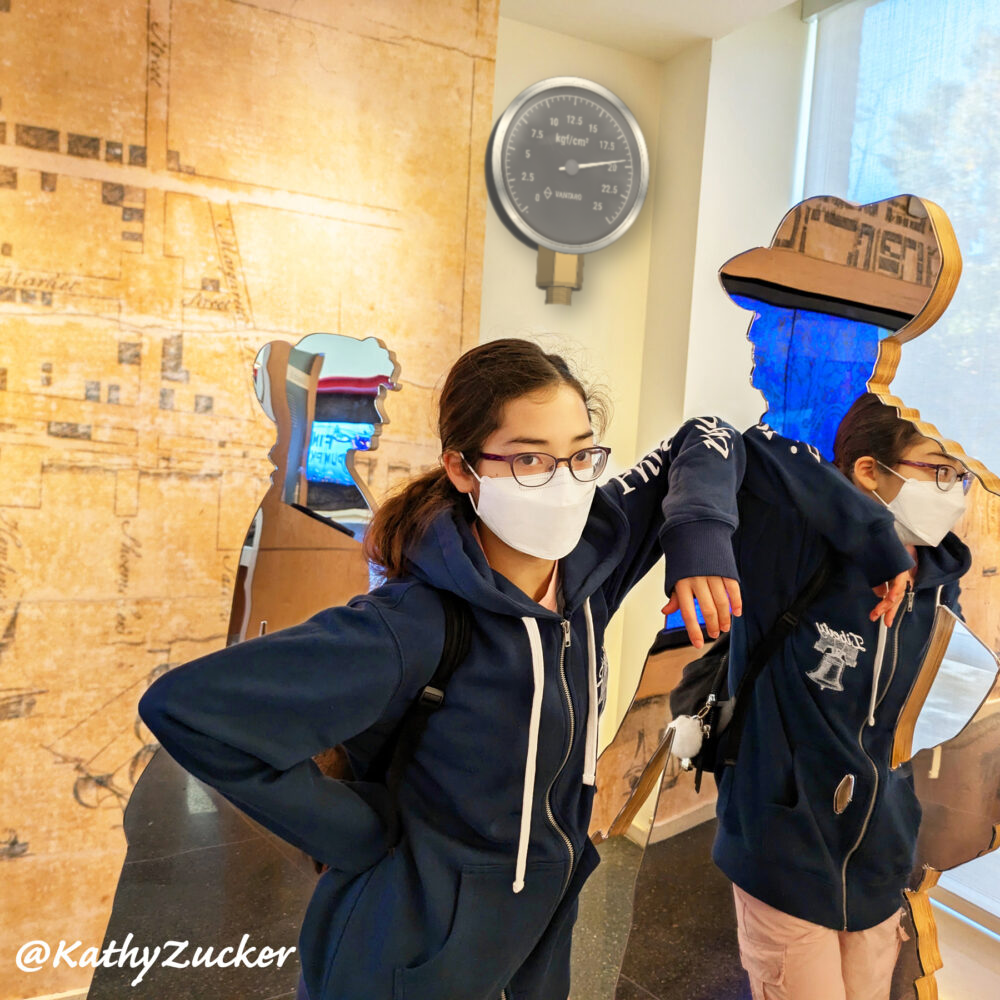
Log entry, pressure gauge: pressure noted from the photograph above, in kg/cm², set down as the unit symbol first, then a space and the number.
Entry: kg/cm² 19.5
